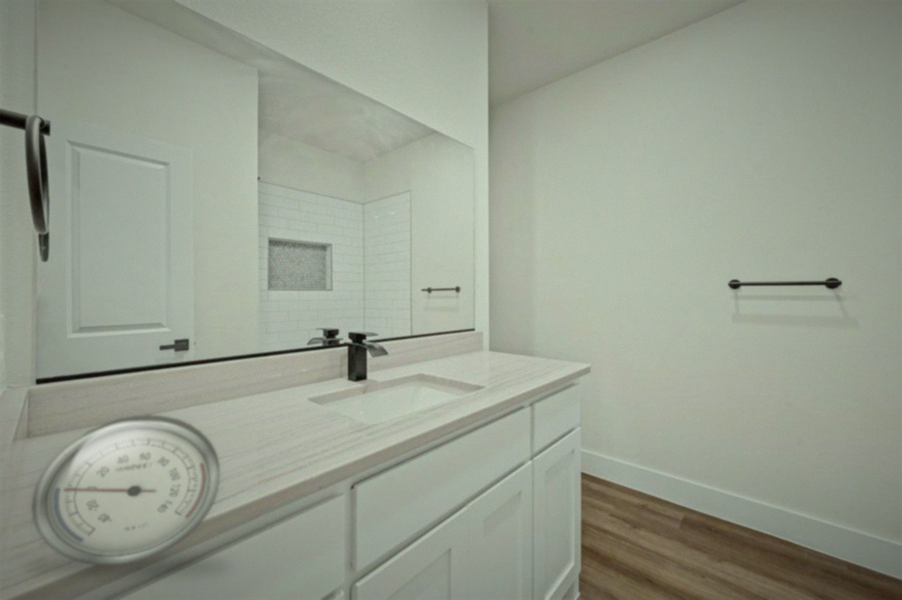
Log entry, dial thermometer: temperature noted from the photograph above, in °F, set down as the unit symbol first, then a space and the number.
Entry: °F 0
